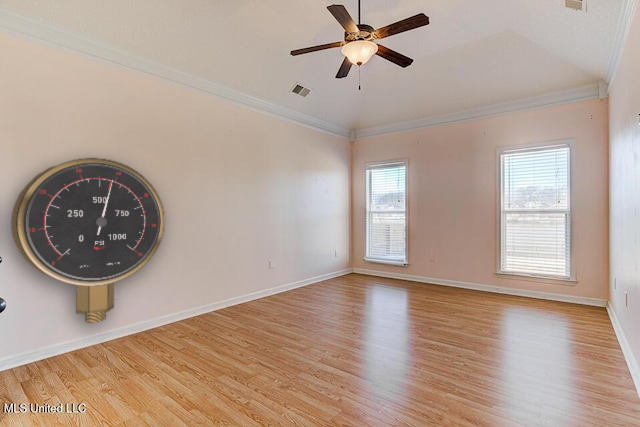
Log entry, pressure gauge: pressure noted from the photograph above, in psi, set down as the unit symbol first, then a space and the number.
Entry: psi 550
